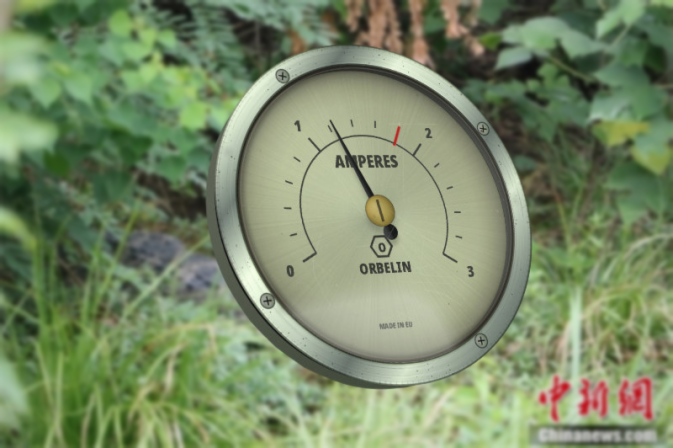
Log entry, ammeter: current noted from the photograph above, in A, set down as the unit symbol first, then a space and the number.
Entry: A 1.2
